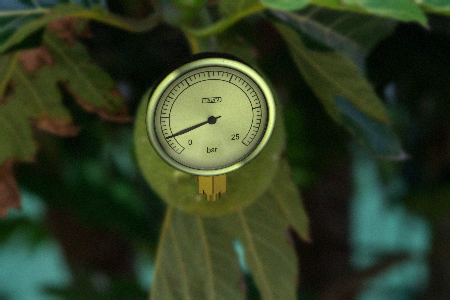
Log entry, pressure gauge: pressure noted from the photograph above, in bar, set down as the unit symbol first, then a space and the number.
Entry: bar 2.5
